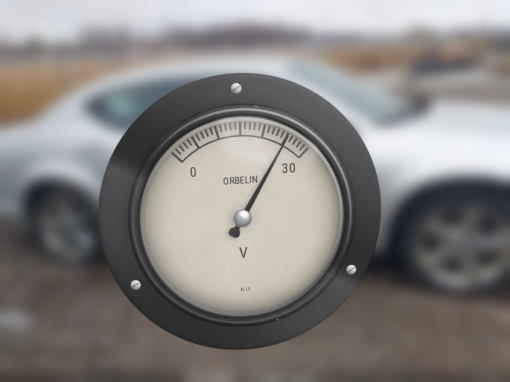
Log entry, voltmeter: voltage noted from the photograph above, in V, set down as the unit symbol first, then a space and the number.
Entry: V 25
